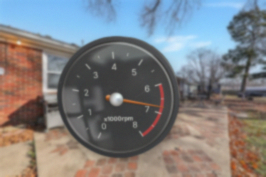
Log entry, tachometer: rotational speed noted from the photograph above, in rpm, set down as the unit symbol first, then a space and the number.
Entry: rpm 6750
